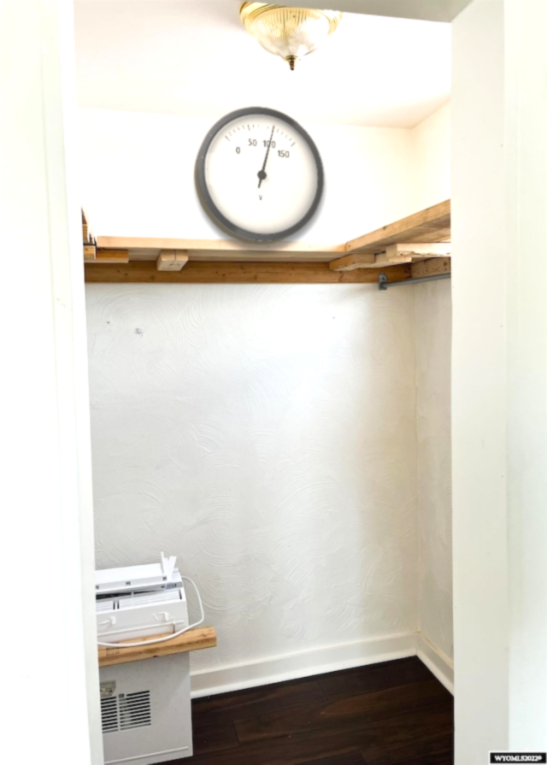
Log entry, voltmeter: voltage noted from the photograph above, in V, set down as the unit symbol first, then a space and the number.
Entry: V 100
